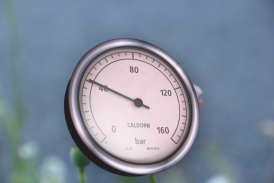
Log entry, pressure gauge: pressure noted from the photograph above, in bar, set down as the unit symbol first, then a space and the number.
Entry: bar 40
